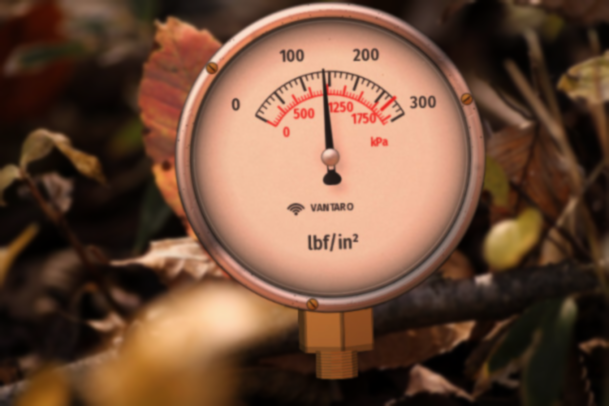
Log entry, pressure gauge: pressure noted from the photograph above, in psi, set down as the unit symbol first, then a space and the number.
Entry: psi 140
